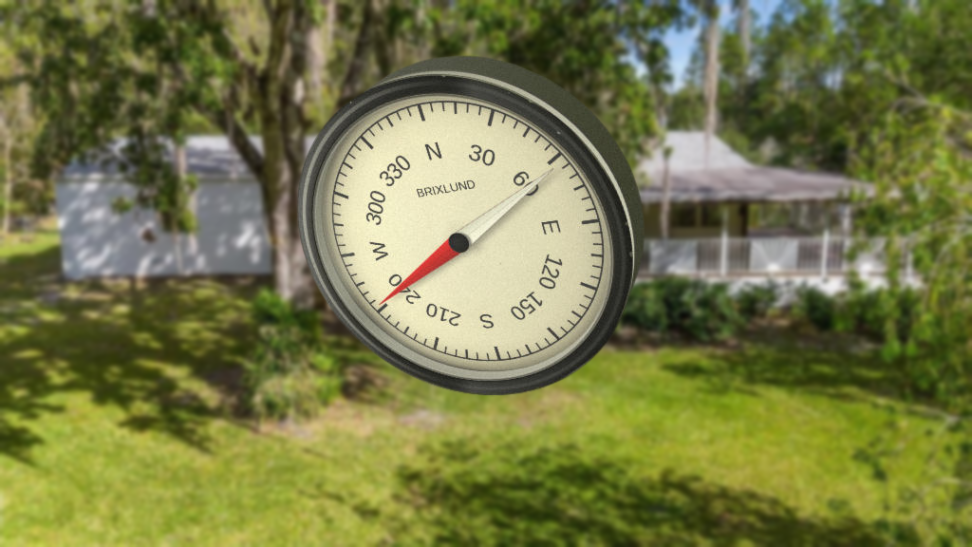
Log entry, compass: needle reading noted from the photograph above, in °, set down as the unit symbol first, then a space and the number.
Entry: ° 242.5
